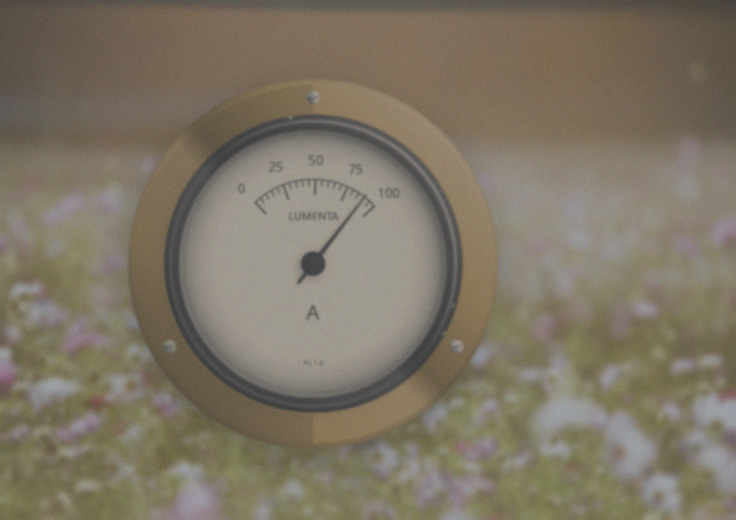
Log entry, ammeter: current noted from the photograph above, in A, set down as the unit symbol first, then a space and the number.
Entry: A 90
